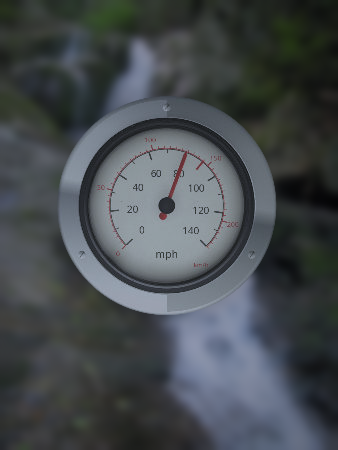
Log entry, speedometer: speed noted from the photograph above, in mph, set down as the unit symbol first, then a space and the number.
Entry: mph 80
